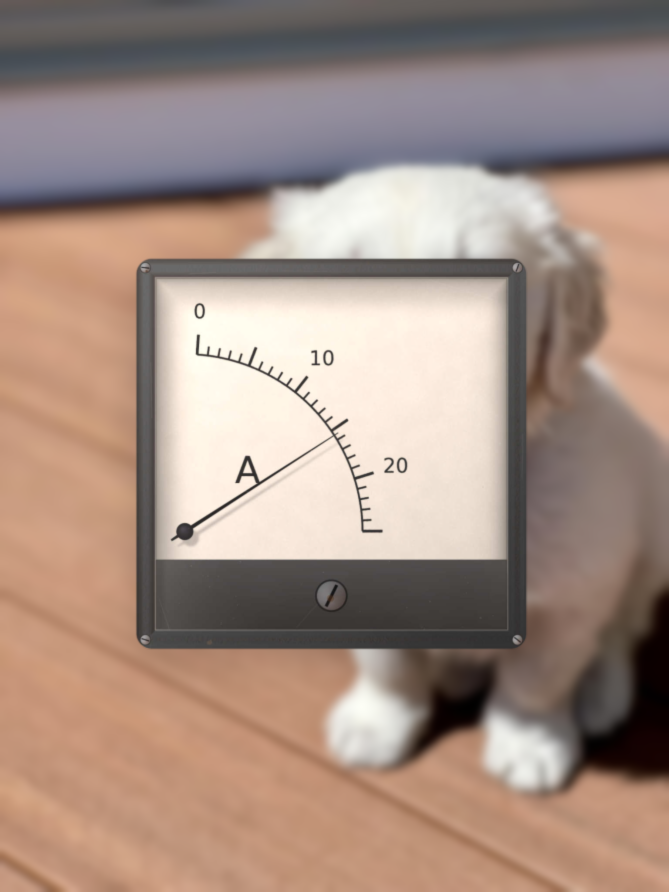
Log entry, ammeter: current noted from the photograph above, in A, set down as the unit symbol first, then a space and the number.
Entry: A 15.5
